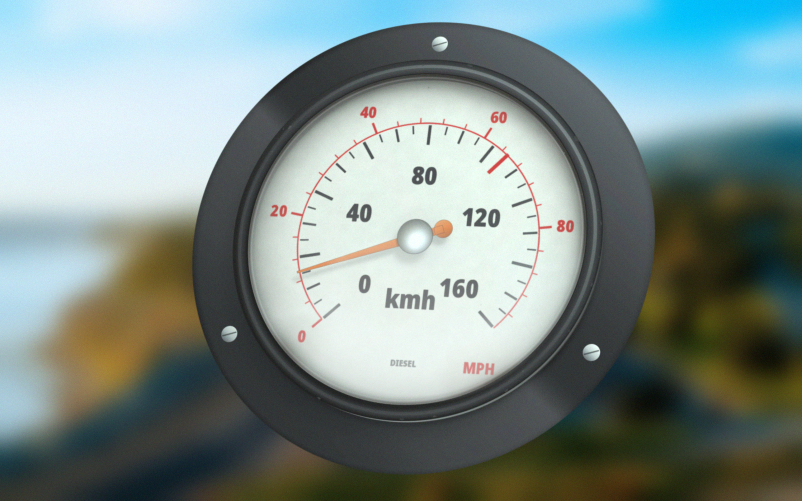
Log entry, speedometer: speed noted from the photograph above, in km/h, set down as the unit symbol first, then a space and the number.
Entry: km/h 15
